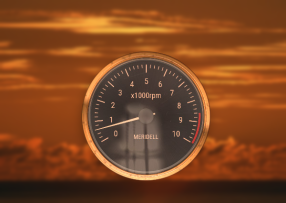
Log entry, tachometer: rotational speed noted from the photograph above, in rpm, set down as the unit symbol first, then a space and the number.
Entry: rpm 600
